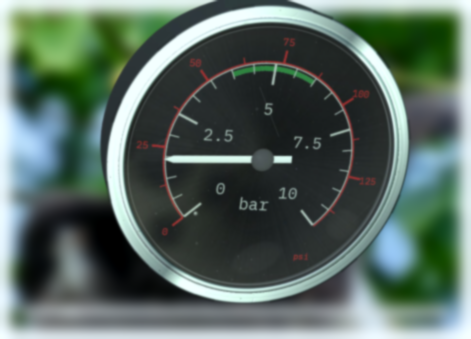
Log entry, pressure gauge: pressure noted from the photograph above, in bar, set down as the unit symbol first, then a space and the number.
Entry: bar 1.5
